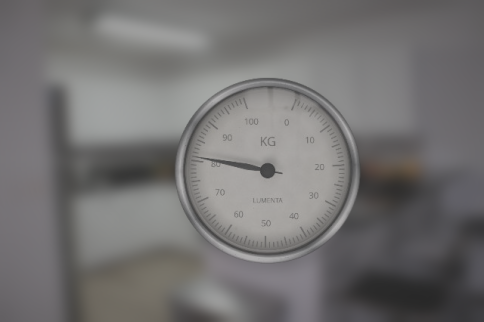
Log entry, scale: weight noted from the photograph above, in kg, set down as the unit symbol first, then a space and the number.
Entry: kg 81
